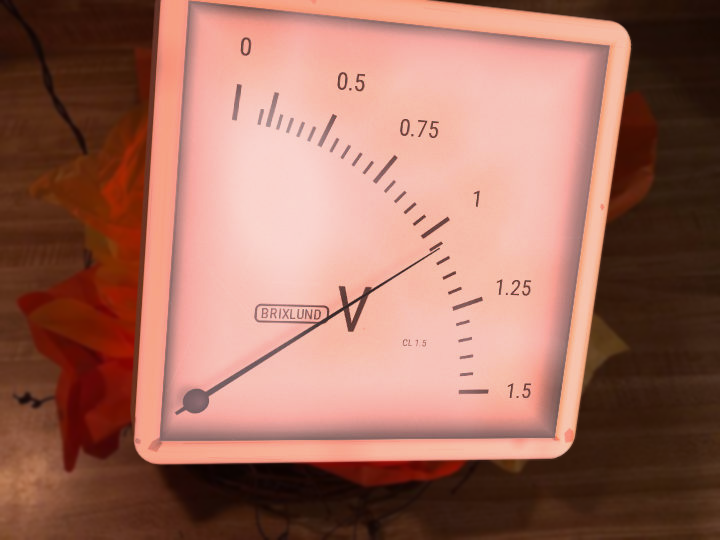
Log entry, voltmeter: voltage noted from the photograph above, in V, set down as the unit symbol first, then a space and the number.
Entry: V 1.05
